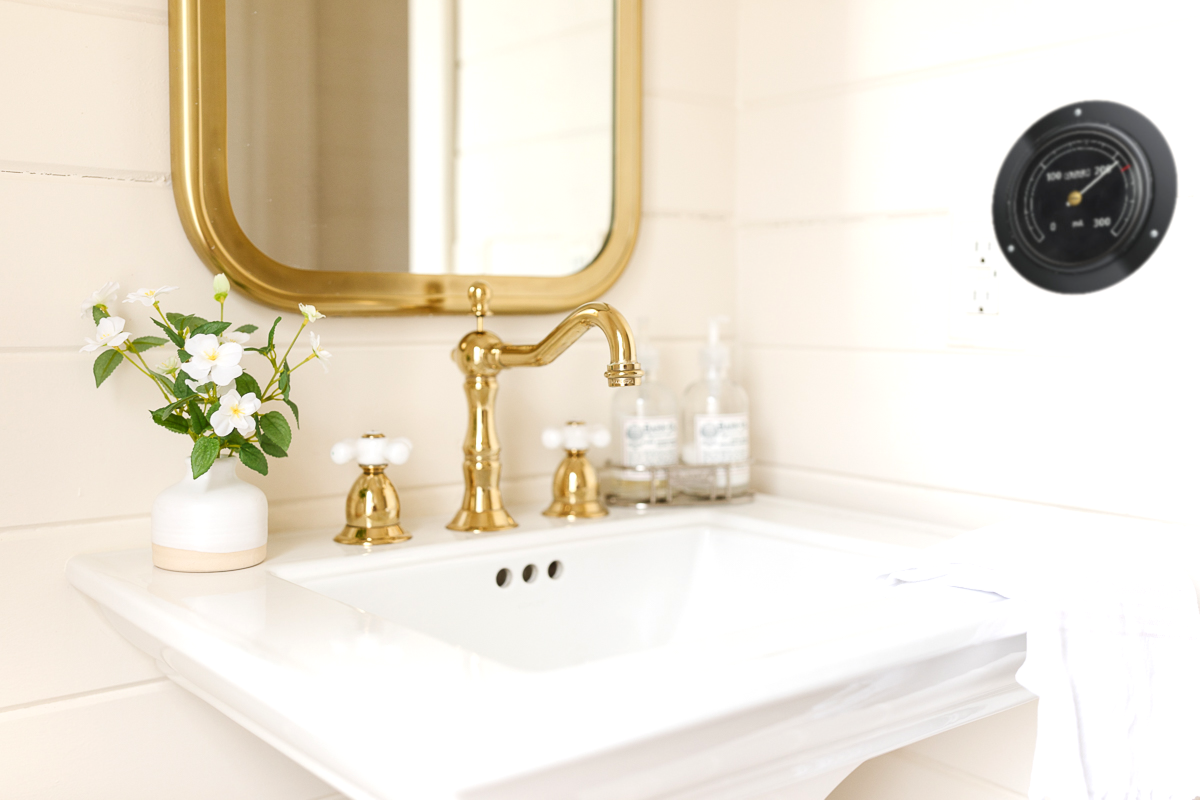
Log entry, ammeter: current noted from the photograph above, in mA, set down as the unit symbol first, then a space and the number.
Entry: mA 210
